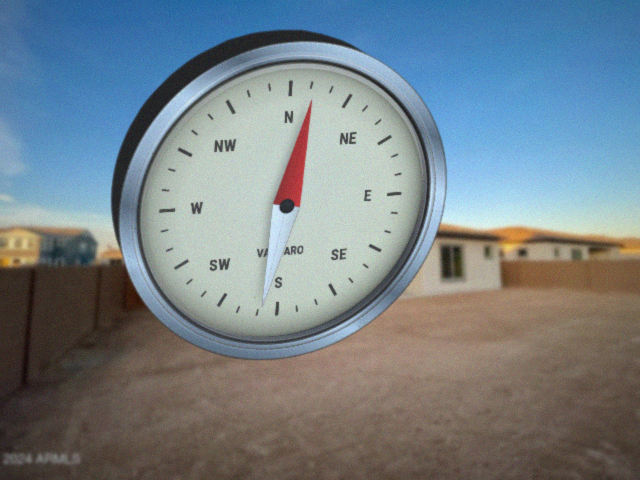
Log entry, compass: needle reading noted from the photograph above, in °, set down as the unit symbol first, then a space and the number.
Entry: ° 10
